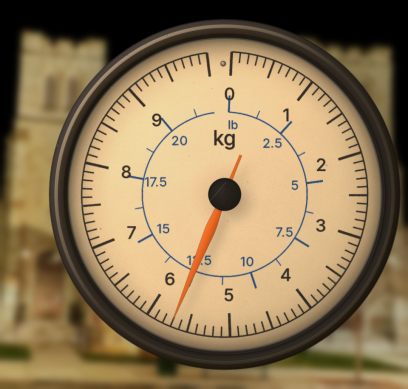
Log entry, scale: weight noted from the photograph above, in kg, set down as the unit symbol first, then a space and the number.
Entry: kg 5.7
